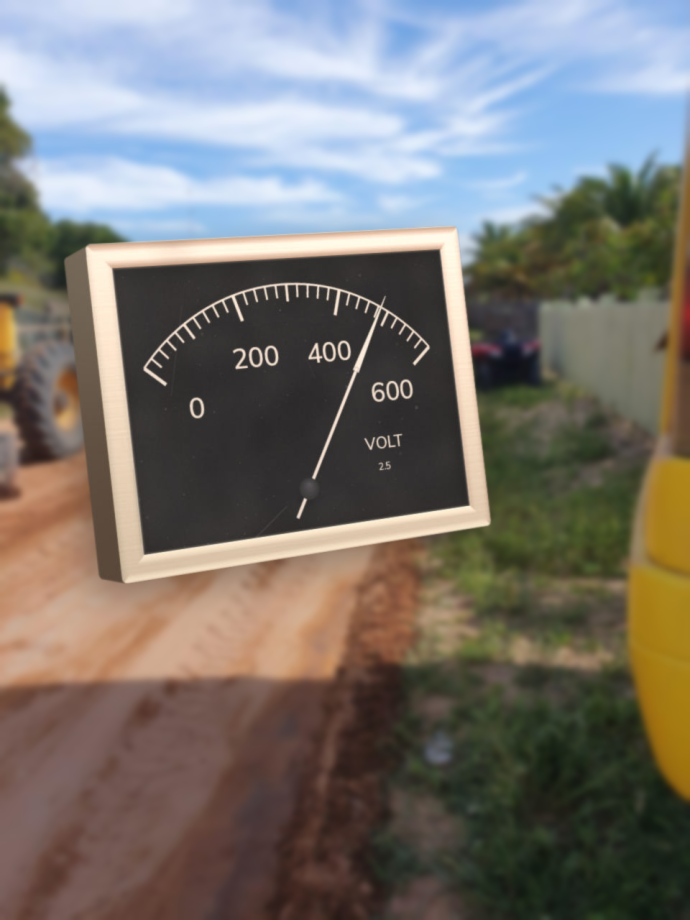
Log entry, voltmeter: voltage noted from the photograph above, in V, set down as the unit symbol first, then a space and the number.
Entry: V 480
